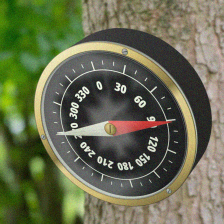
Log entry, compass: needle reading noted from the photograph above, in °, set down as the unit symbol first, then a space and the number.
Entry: ° 90
